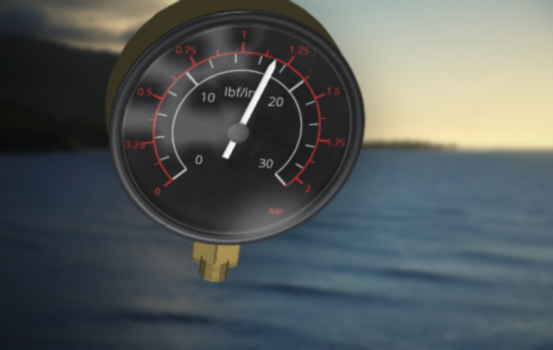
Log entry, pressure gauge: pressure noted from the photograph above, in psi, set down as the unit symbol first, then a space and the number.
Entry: psi 17
